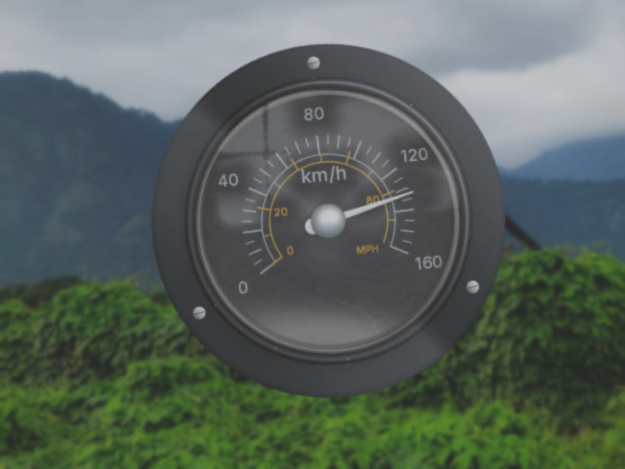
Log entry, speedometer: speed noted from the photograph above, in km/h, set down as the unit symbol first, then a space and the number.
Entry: km/h 132.5
